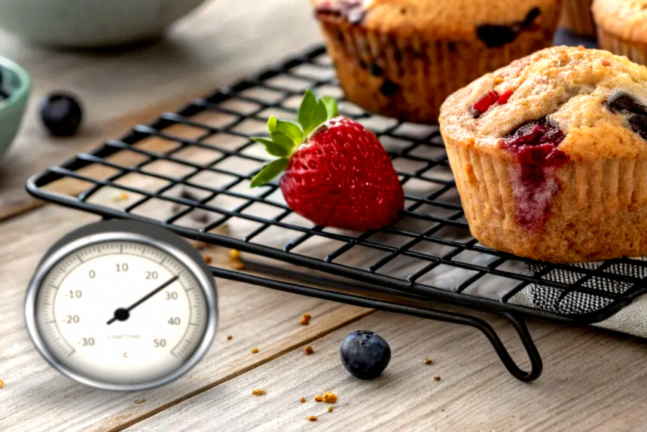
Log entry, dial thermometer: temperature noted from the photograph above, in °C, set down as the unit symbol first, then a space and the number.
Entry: °C 25
